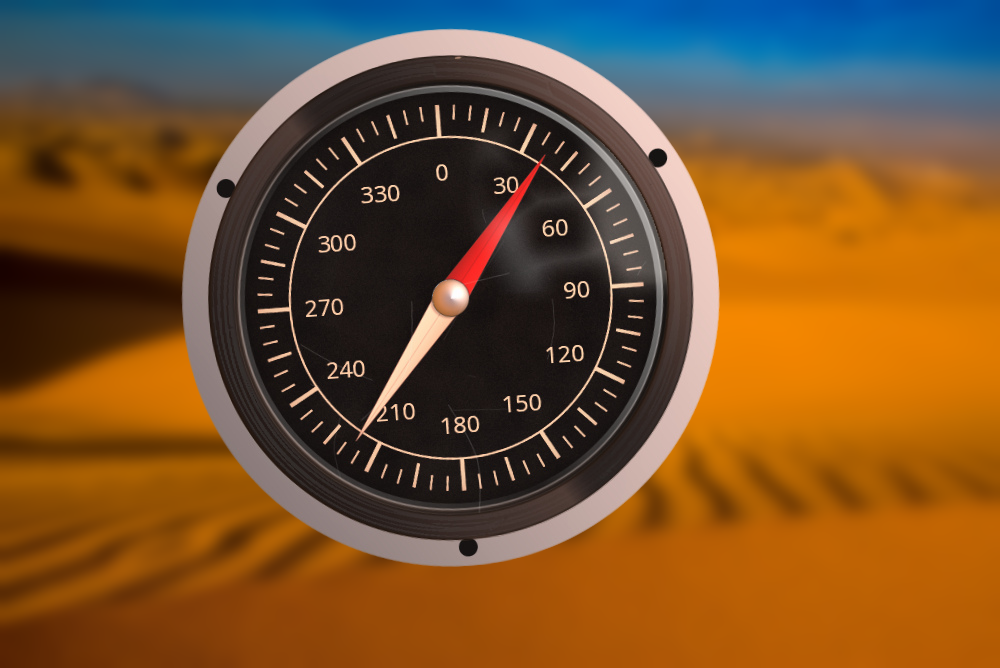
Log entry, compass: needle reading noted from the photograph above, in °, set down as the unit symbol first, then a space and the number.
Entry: ° 37.5
